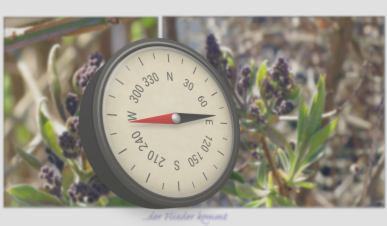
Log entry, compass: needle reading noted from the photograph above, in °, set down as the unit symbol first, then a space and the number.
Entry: ° 262.5
